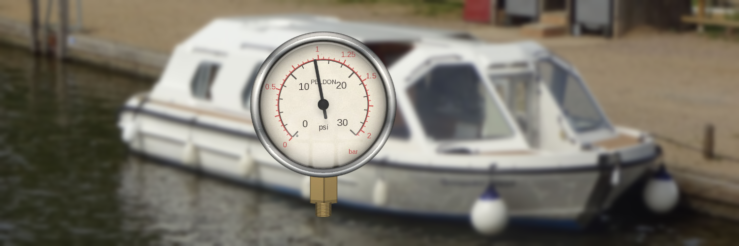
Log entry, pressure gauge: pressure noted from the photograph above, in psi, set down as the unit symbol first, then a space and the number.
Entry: psi 14
